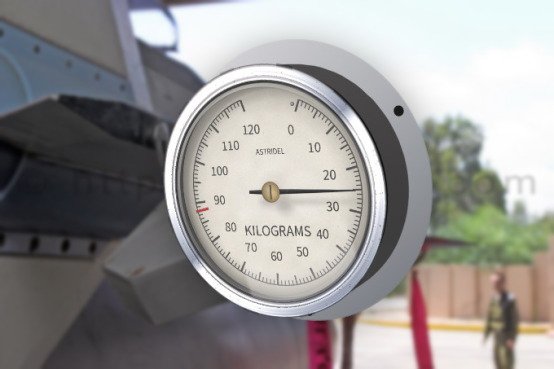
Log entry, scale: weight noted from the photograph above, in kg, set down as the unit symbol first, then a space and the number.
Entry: kg 25
